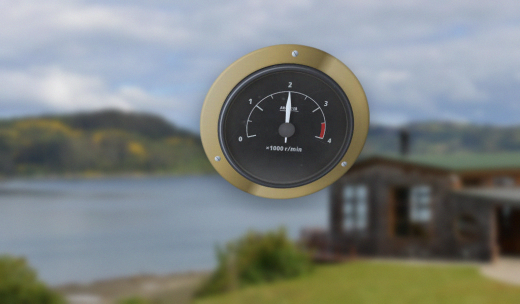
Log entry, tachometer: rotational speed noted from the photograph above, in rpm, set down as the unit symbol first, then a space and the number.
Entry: rpm 2000
